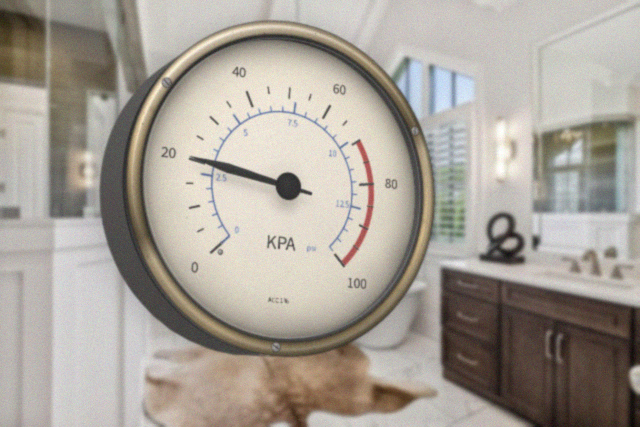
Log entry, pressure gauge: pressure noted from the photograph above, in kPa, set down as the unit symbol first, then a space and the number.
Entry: kPa 20
